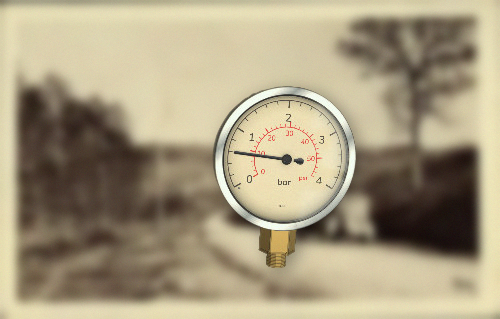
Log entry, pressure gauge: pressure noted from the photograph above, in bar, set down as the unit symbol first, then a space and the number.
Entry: bar 0.6
